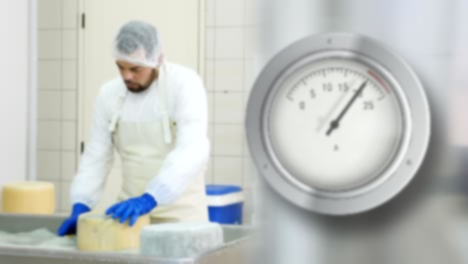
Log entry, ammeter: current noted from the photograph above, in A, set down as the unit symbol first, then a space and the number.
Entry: A 20
